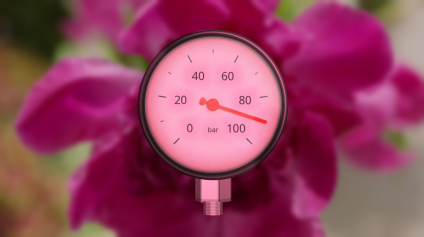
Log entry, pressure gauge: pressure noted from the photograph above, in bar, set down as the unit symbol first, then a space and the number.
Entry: bar 90
